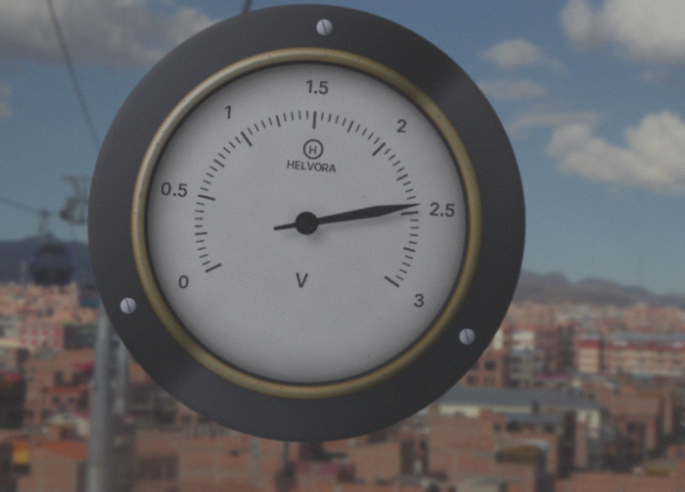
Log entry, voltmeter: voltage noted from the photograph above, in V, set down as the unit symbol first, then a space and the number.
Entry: V 2.45
